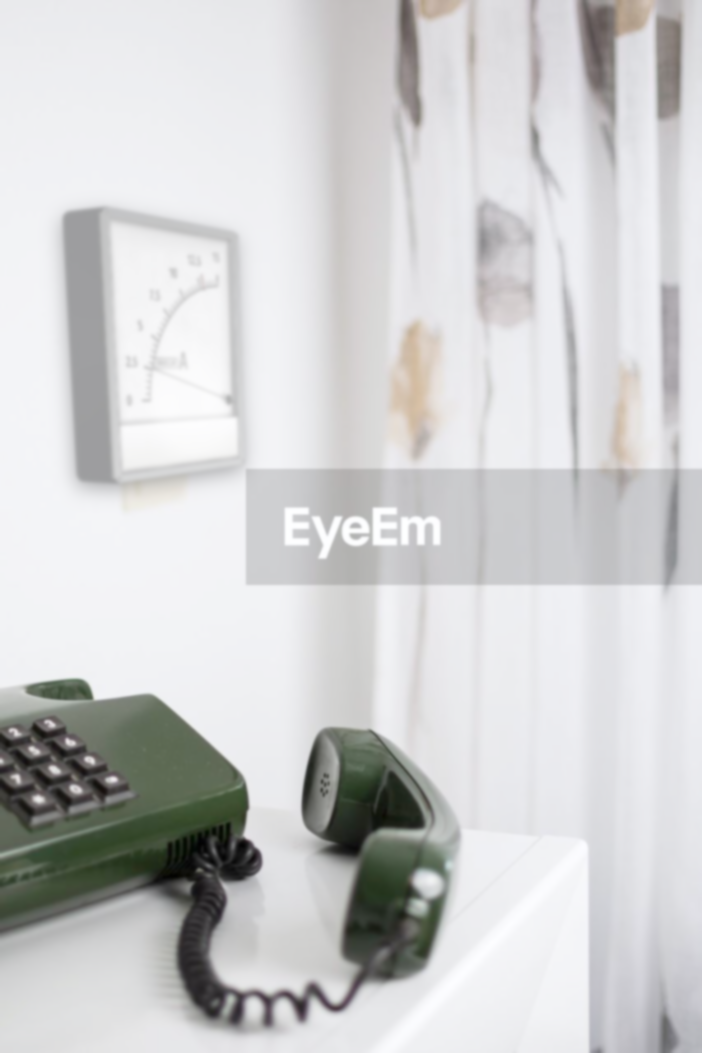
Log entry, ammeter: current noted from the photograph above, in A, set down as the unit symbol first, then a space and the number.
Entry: A 2.5
